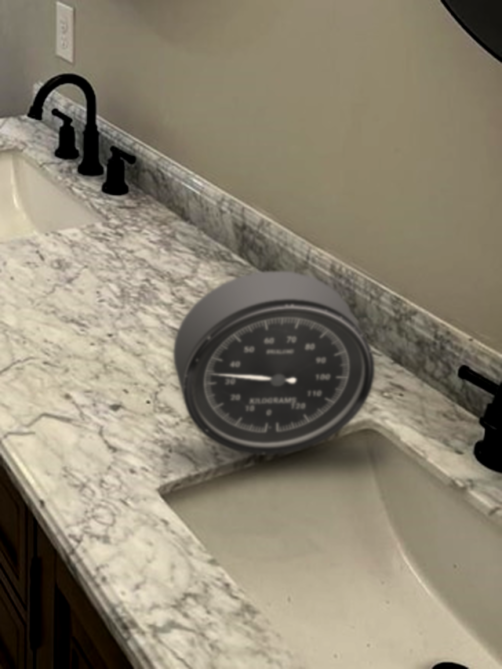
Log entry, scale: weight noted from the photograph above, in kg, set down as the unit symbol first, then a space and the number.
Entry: kg 35
